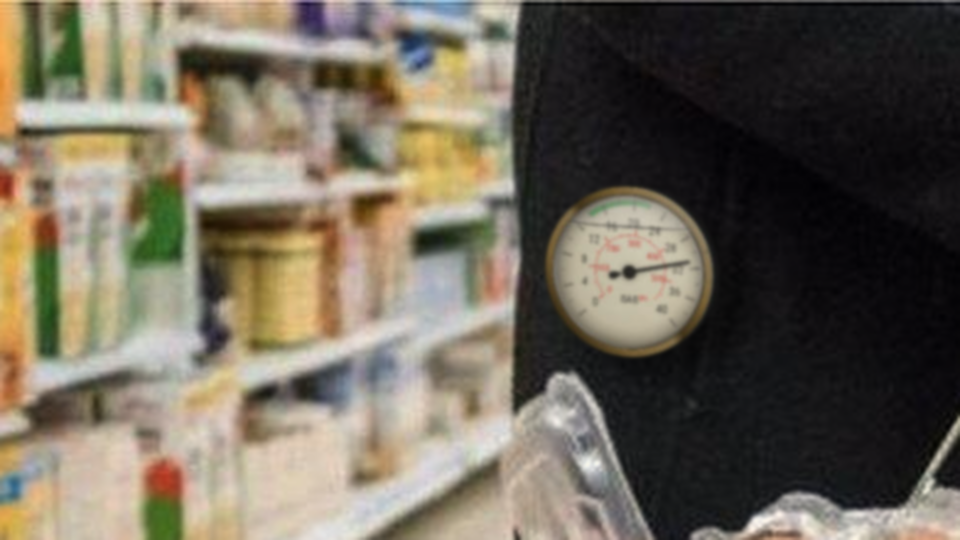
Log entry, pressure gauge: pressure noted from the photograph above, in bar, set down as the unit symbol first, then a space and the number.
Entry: bar 31
